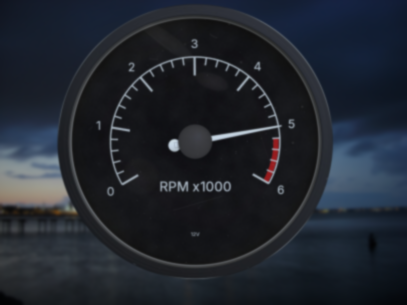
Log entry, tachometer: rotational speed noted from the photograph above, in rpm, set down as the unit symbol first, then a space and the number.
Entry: rpm 5000
